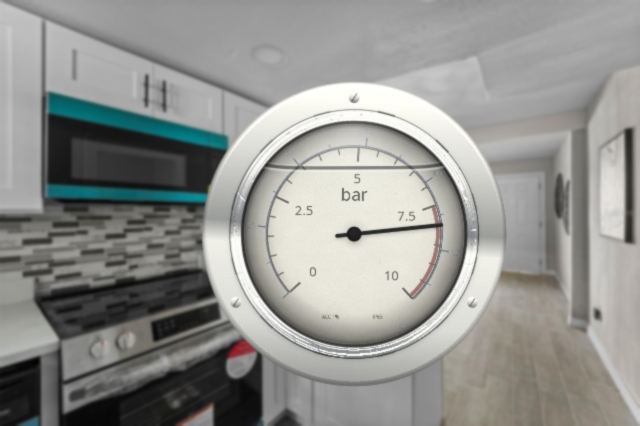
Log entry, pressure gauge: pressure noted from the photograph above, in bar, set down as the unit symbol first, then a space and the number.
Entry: bar 8
